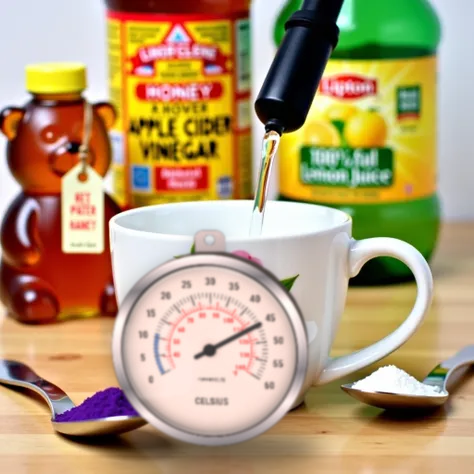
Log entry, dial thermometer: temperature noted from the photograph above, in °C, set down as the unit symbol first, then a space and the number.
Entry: °C 45
